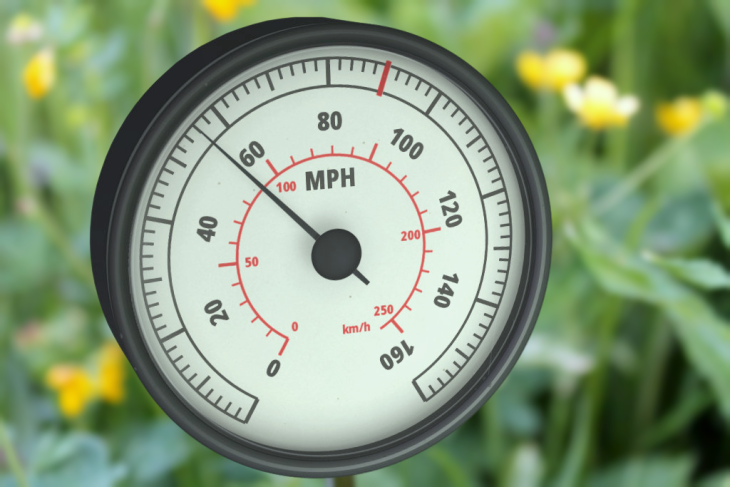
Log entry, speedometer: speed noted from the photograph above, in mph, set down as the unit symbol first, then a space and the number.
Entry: mph 56
